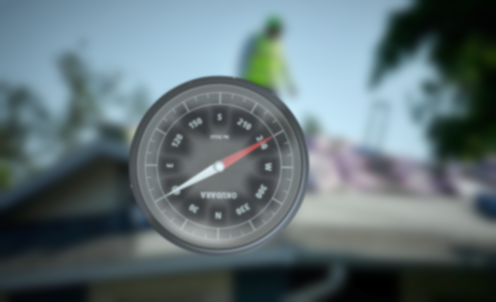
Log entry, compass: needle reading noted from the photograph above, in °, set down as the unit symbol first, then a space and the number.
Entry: ° 240
